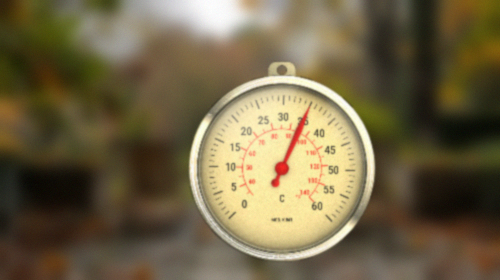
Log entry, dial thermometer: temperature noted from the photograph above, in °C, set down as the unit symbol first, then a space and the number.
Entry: °C 35
